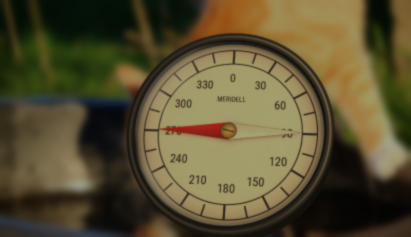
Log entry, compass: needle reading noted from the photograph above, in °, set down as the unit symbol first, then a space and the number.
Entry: ° 270
